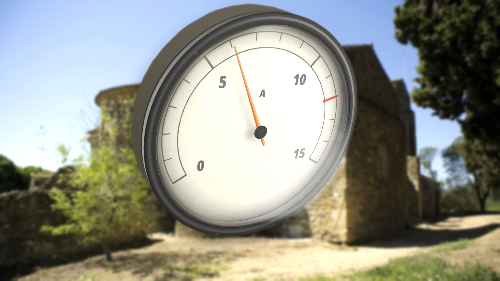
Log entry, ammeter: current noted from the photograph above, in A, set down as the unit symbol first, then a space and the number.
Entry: A 6
